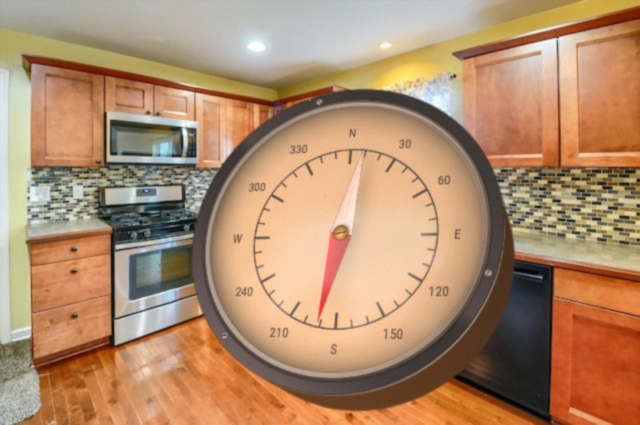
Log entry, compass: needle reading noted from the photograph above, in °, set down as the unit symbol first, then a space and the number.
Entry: ° 190
